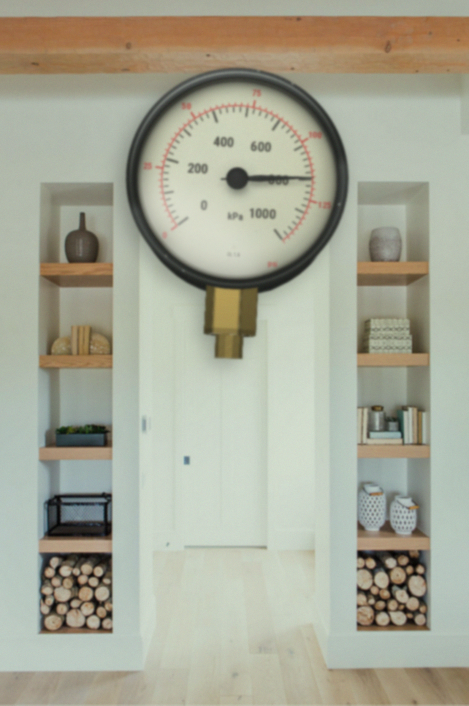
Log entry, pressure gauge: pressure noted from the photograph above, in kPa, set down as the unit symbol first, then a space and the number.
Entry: kPa 800
